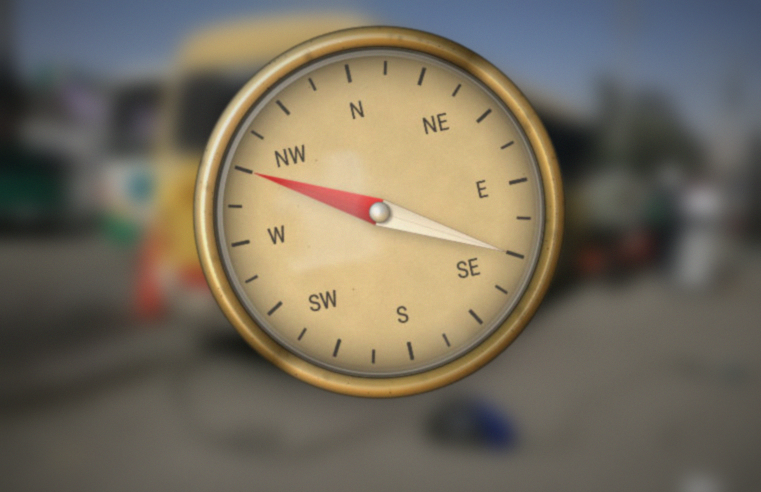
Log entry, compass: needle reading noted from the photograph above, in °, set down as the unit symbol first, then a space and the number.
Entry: ° 300
